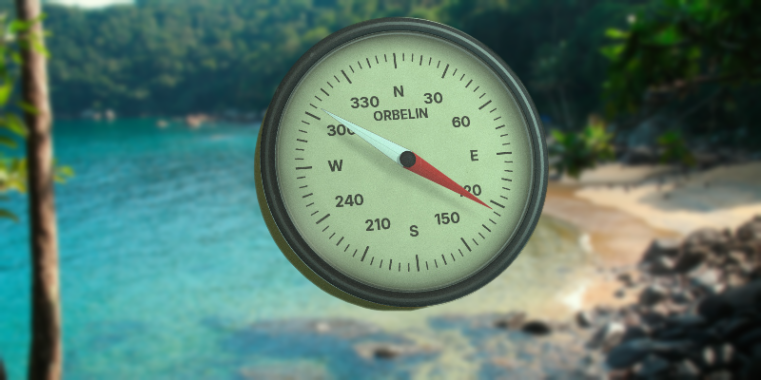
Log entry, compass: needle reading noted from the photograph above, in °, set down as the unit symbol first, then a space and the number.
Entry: ° 125
